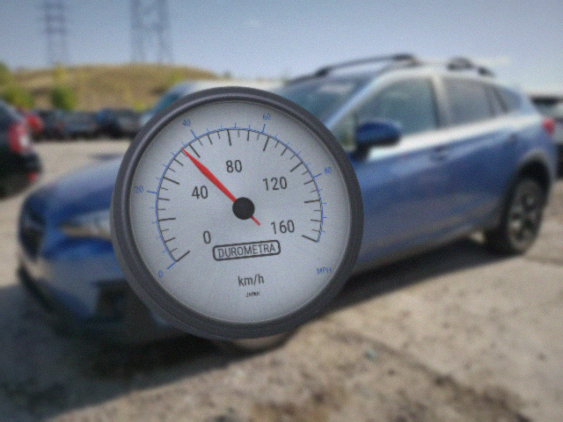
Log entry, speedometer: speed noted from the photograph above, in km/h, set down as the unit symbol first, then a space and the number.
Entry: km/h 55
